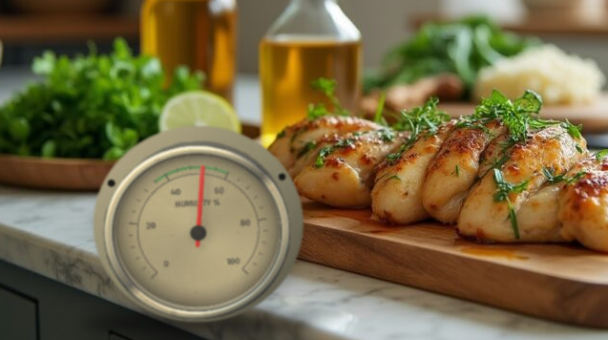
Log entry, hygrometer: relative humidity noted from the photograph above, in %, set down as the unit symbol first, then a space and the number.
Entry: % 52
